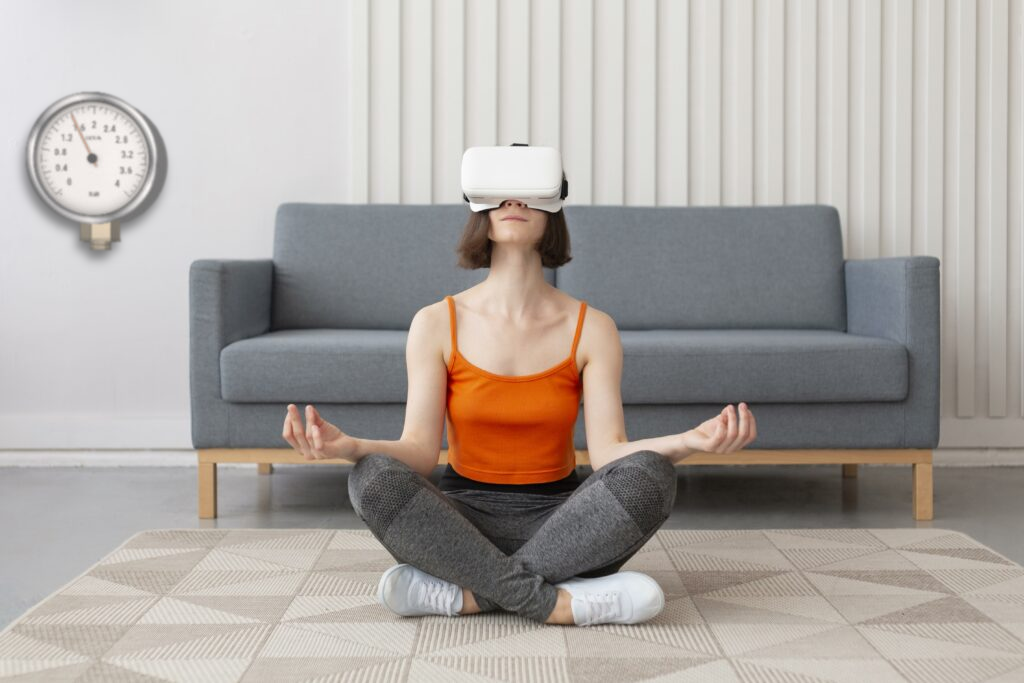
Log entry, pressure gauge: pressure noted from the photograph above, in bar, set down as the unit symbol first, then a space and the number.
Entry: bar 1.6
